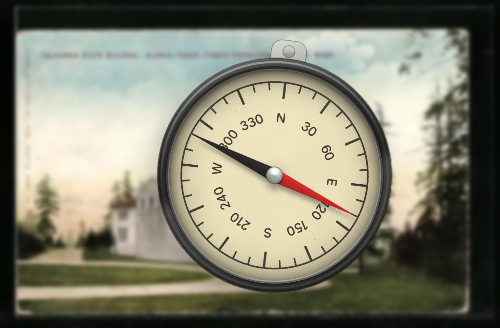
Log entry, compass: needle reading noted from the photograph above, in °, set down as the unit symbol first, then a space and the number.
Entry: ° 110
